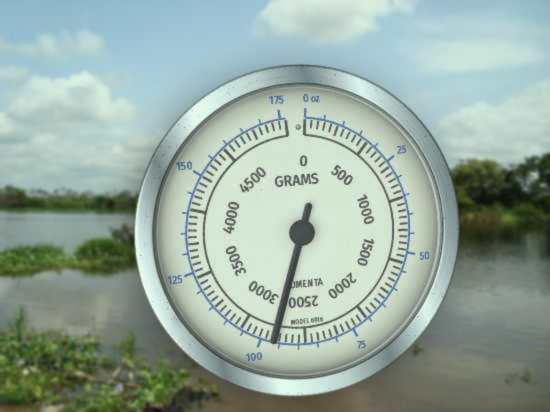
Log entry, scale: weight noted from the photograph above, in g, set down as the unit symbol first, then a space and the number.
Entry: g 2750
